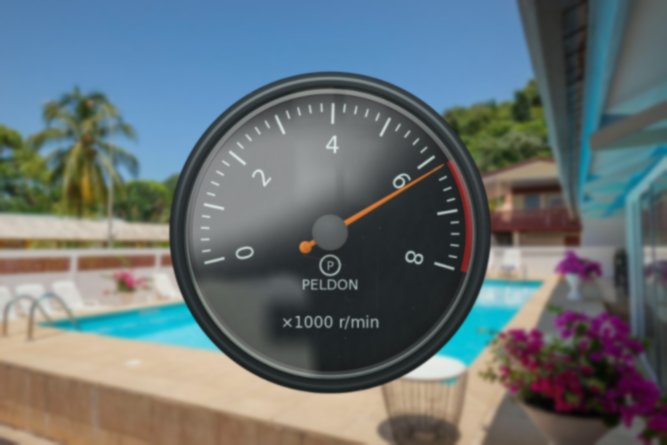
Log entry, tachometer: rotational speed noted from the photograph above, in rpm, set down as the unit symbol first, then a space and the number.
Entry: rpm 6200
